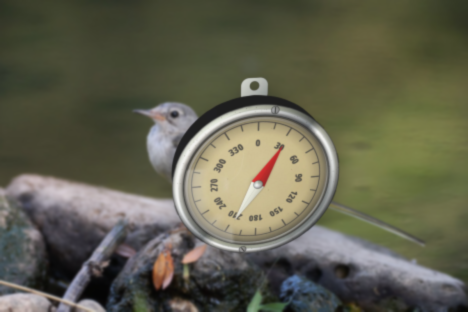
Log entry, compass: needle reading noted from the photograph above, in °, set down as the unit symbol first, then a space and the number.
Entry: ° 30
